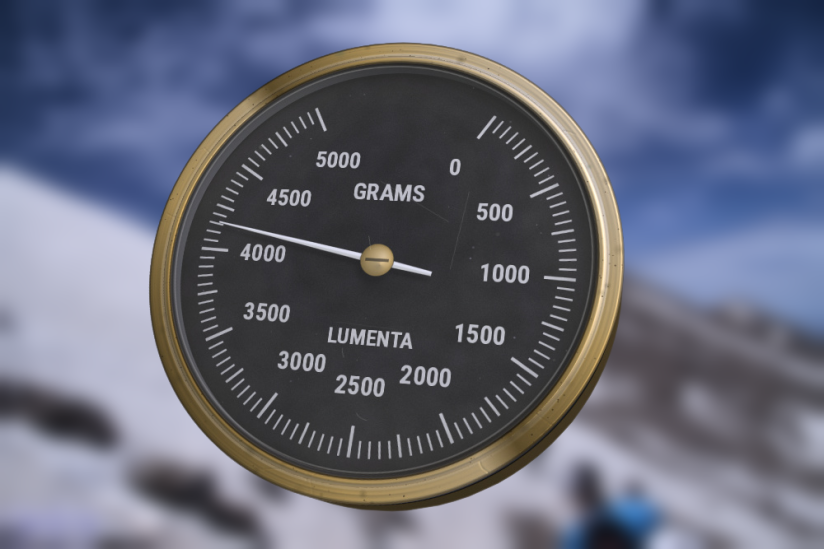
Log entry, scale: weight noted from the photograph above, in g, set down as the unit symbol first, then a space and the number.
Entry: g 4150
